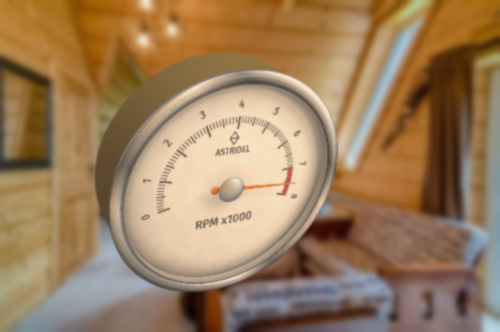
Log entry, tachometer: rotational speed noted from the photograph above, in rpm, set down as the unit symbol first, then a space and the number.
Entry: rpm 7500
